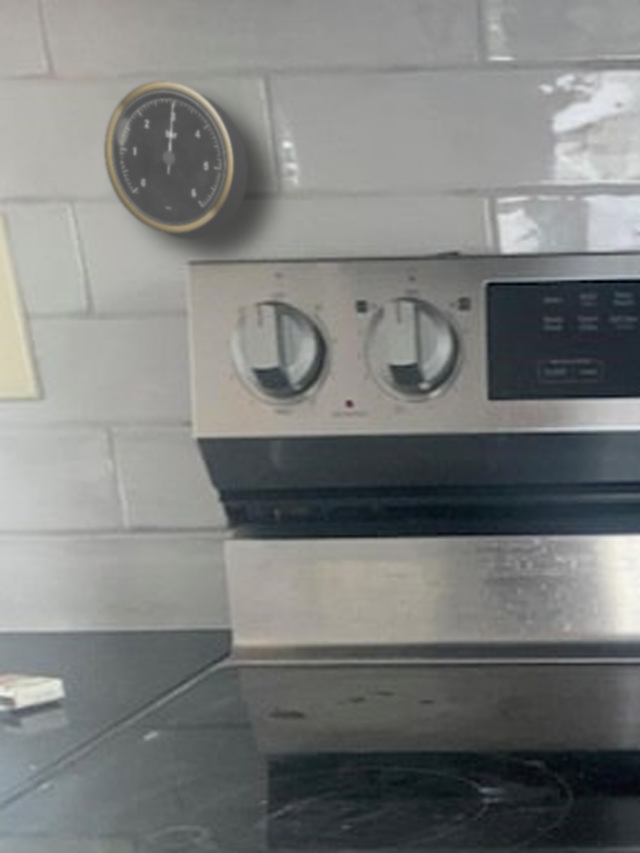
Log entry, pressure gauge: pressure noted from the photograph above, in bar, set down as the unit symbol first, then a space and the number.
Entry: bar 3
